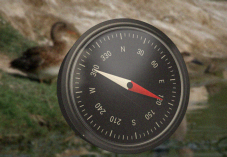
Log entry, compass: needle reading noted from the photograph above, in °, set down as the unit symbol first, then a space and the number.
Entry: ° 120
